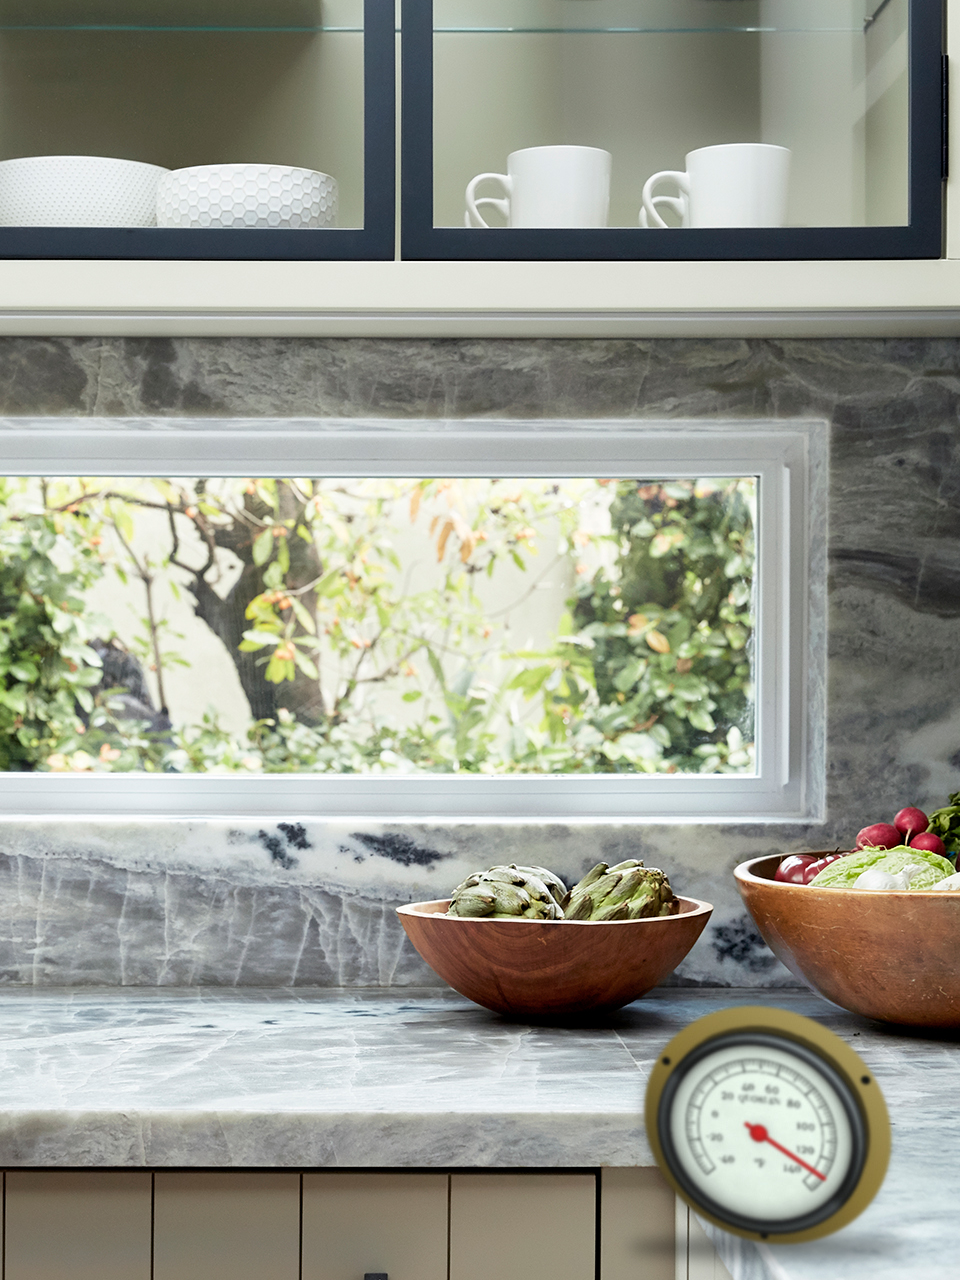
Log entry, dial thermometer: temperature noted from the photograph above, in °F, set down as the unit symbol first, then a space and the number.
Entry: °F 130
